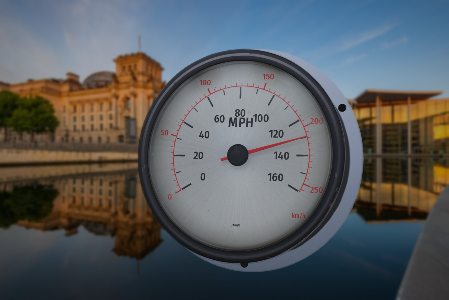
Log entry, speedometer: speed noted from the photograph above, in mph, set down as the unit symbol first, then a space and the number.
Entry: mph 130
